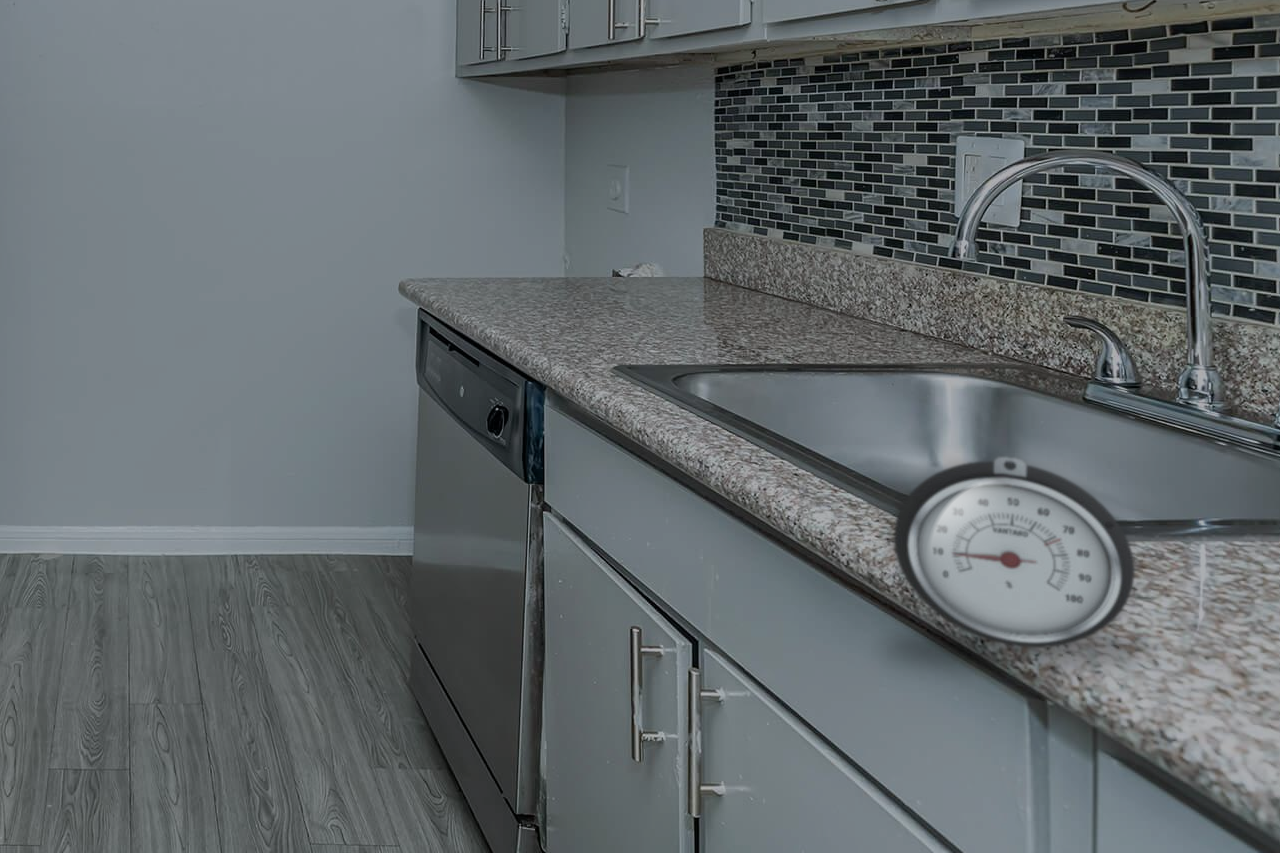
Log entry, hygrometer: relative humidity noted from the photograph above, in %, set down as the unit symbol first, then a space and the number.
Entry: % 10
